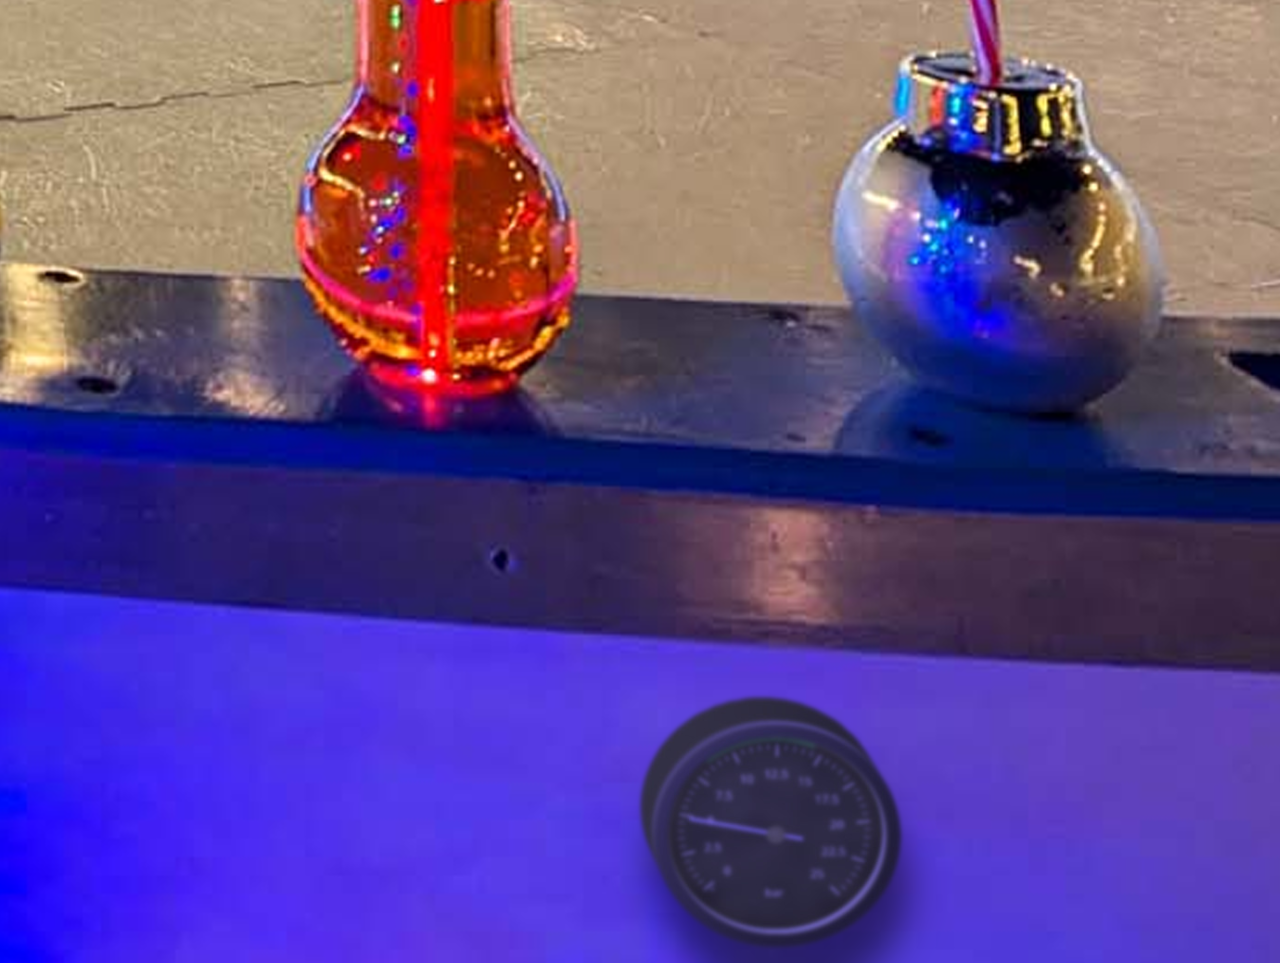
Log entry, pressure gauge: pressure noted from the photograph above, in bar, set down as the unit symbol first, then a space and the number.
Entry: bar 5
